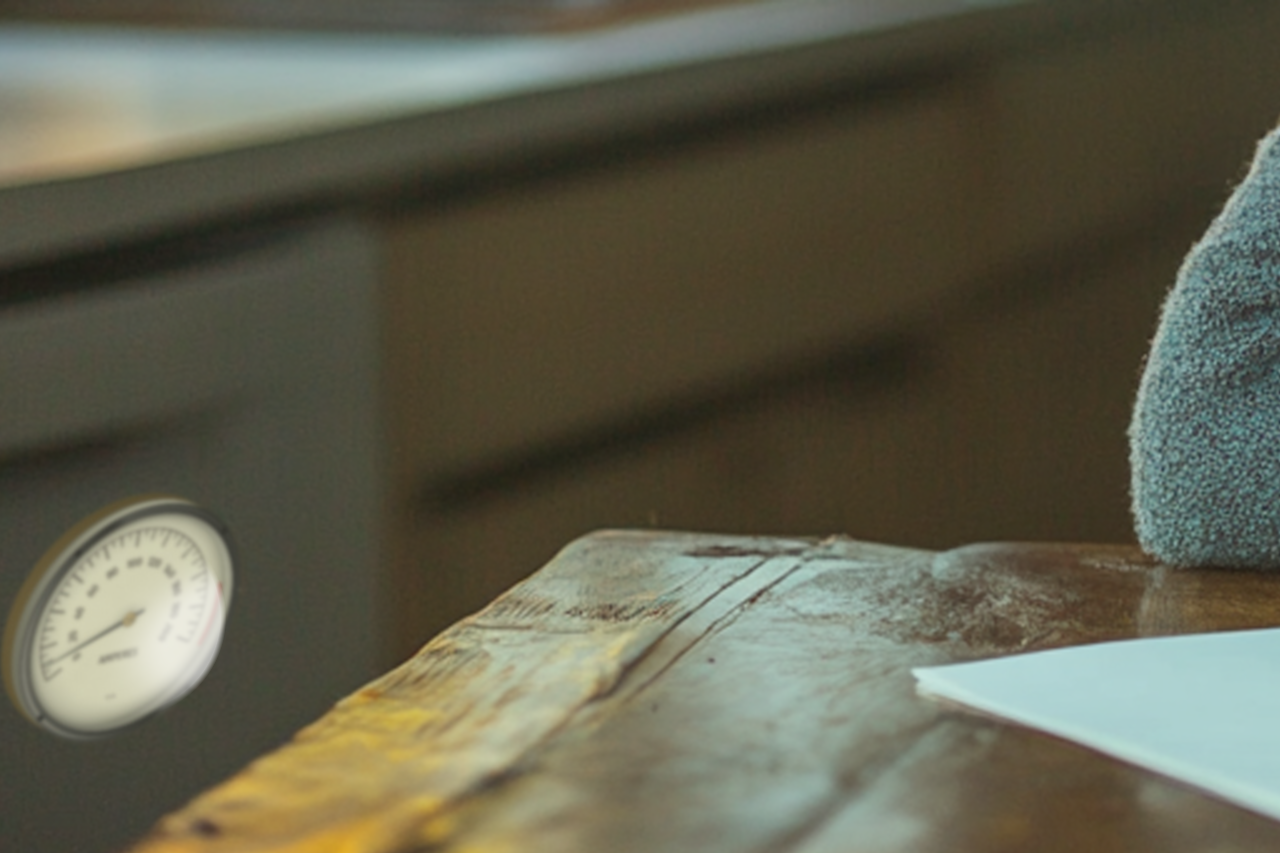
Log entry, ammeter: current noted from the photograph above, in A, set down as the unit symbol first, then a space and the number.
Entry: A 10
